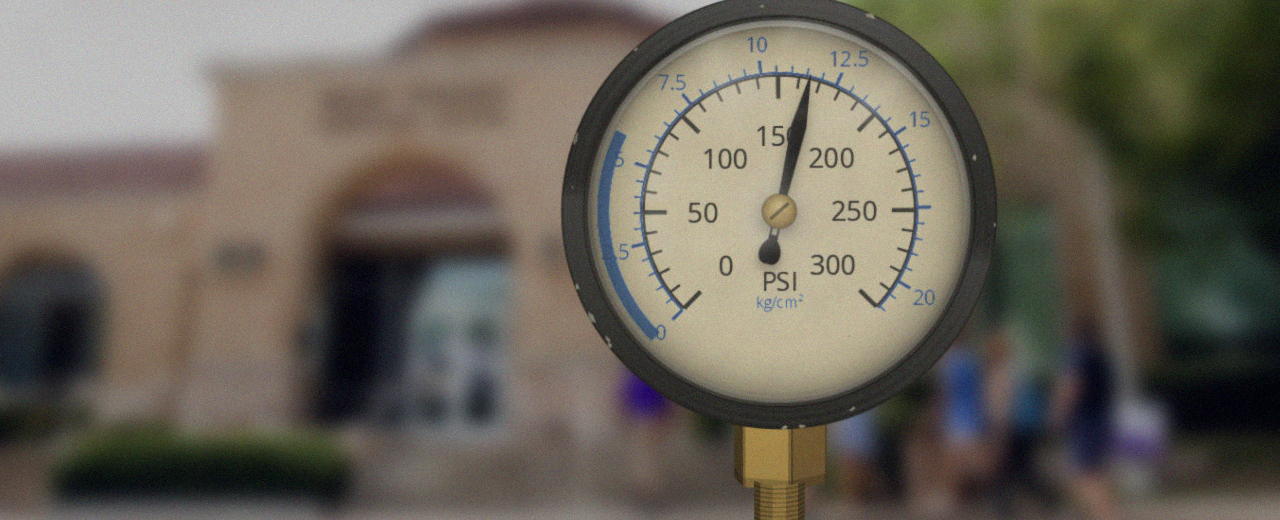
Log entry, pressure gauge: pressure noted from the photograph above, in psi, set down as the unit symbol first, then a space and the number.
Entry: psi 165
